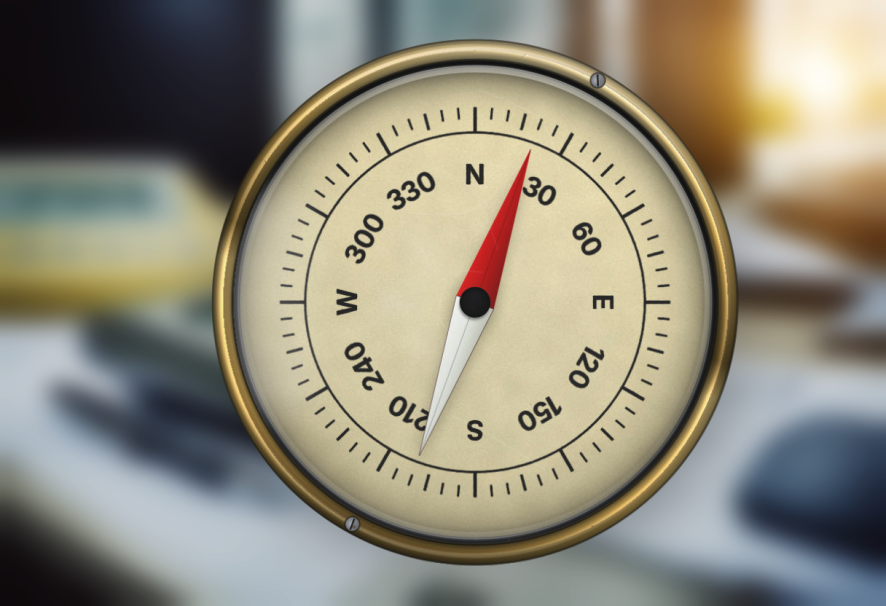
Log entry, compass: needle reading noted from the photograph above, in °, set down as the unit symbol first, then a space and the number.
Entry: ° 20
